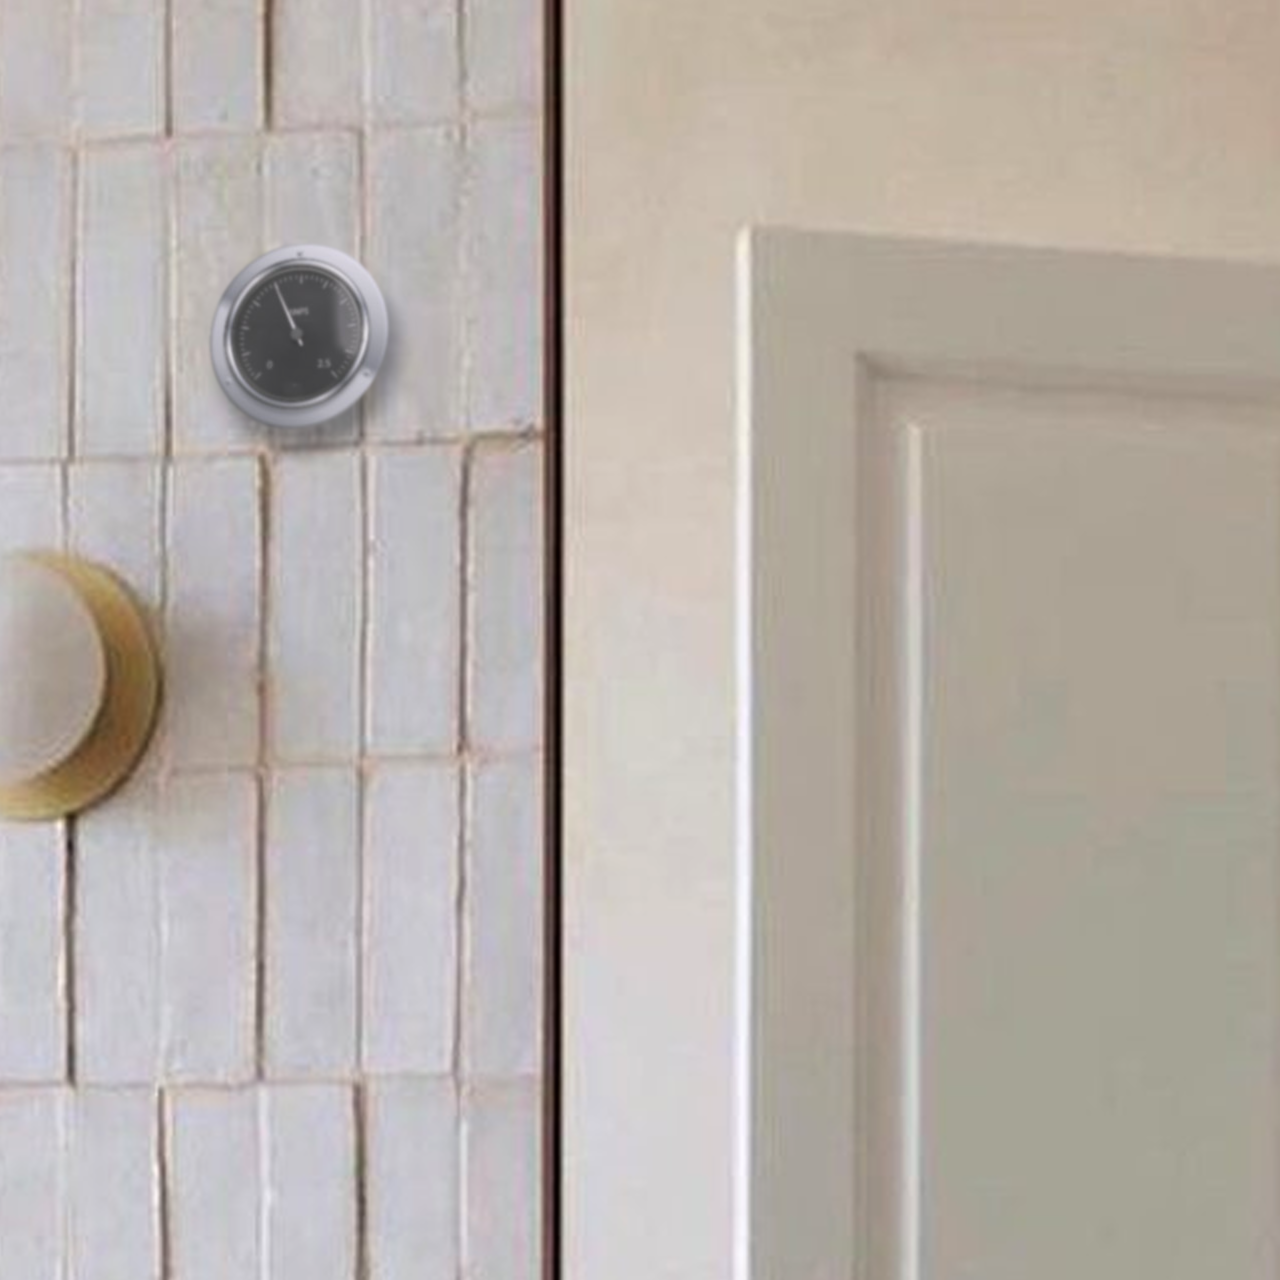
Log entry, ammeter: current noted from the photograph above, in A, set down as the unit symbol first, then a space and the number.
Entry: A 1
